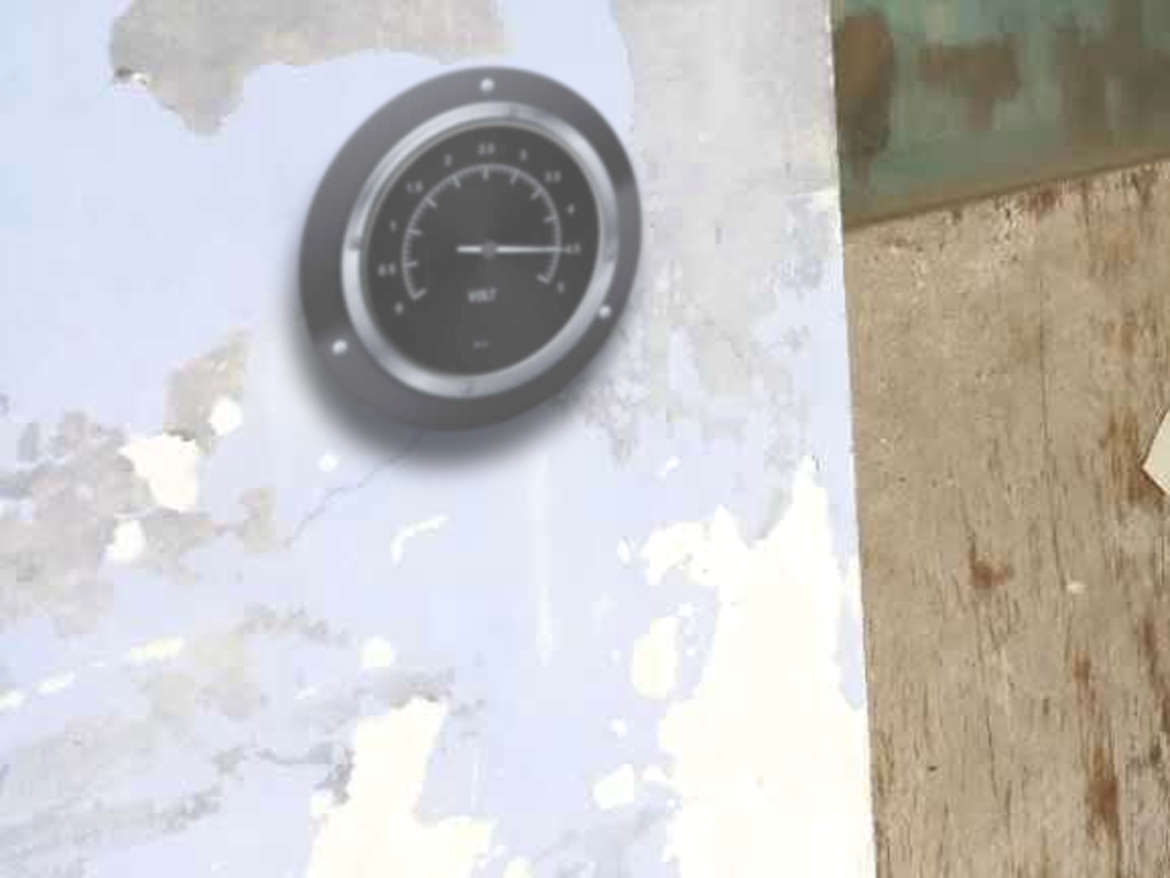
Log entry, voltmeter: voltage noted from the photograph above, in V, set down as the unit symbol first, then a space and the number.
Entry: V 4.5
